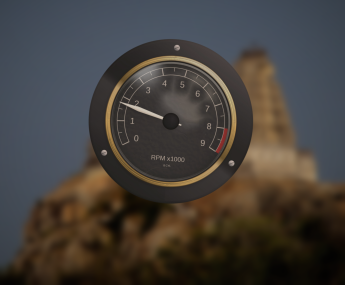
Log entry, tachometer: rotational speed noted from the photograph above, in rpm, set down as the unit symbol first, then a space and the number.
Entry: rpm 1750
